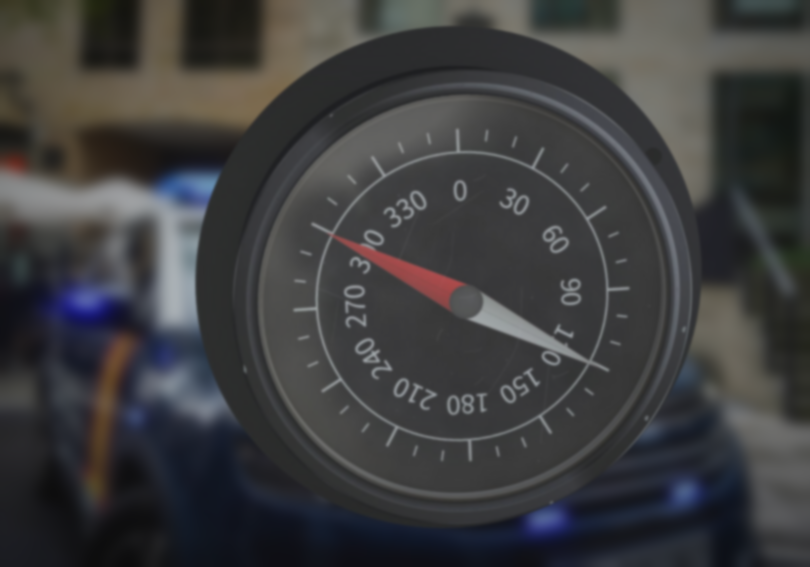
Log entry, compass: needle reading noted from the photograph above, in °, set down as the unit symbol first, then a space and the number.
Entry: ° 300
